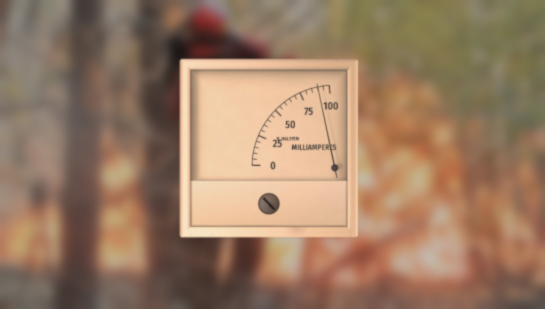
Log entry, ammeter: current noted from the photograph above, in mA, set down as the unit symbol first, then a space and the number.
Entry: mA 90
